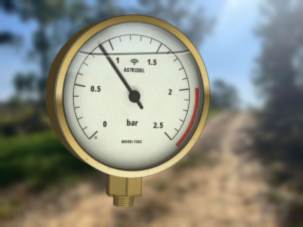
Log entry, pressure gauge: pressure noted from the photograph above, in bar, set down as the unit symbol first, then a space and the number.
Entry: bar 0.9
